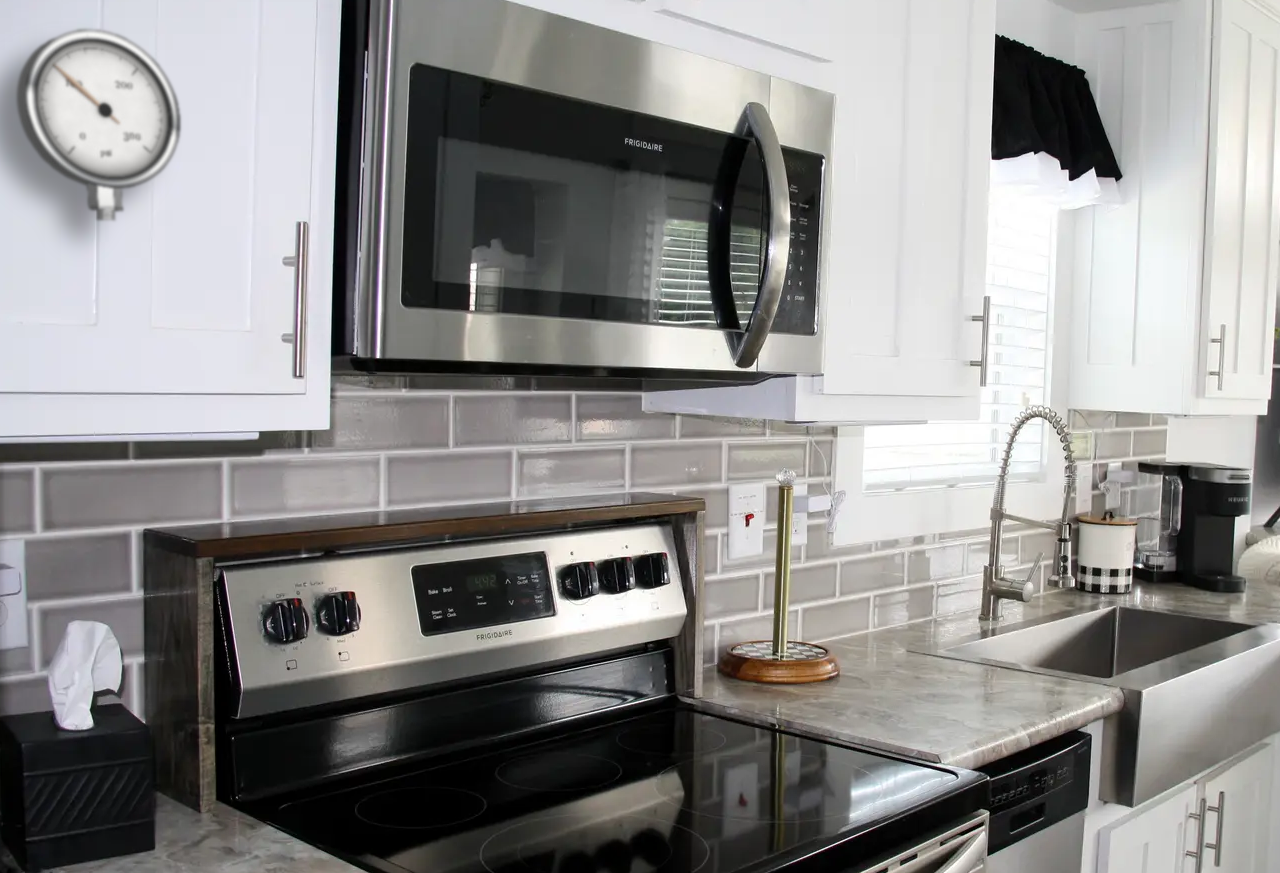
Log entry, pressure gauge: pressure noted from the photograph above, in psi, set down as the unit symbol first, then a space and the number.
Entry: psi 100
